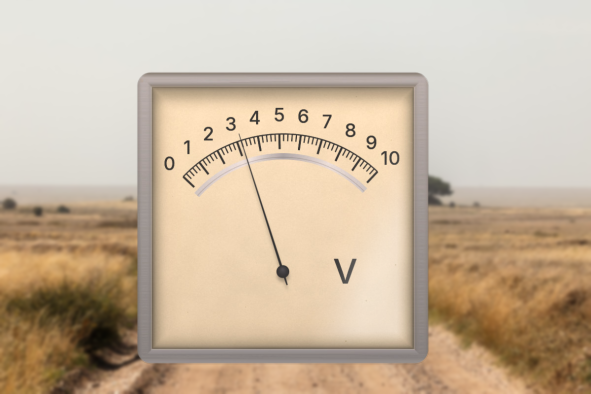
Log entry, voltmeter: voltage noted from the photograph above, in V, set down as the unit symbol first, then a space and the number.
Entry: V 3.2
